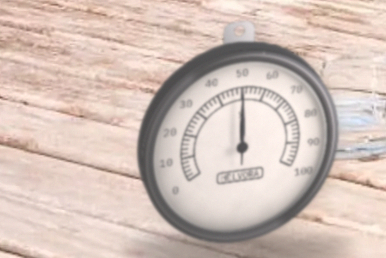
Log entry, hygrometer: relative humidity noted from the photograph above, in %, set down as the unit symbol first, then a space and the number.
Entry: % 50
